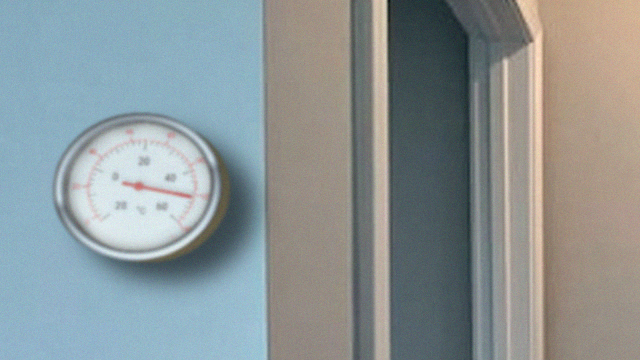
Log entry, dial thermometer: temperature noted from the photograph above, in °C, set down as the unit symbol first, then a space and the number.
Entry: °C 50
